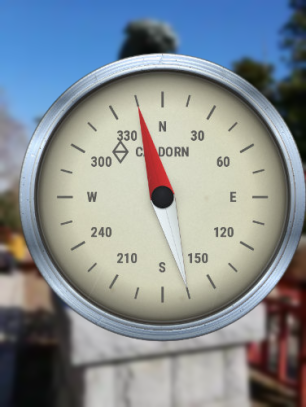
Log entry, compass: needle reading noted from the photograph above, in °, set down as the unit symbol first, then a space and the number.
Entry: ° 345
